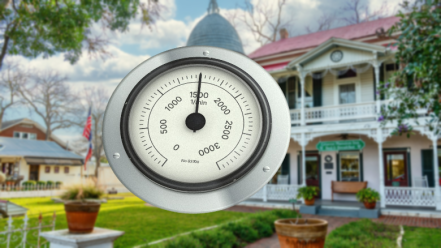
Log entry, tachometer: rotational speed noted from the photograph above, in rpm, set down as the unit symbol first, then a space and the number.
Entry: rpm 1500
